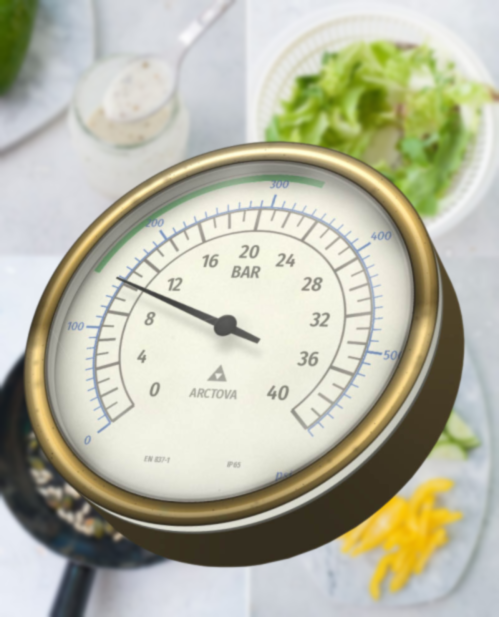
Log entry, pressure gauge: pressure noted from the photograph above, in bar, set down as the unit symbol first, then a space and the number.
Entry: bar 10
